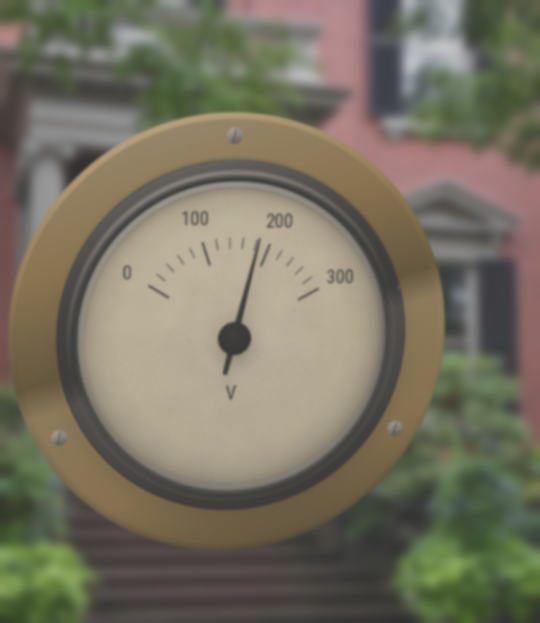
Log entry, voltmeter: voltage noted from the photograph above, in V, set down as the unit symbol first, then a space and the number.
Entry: V 180
